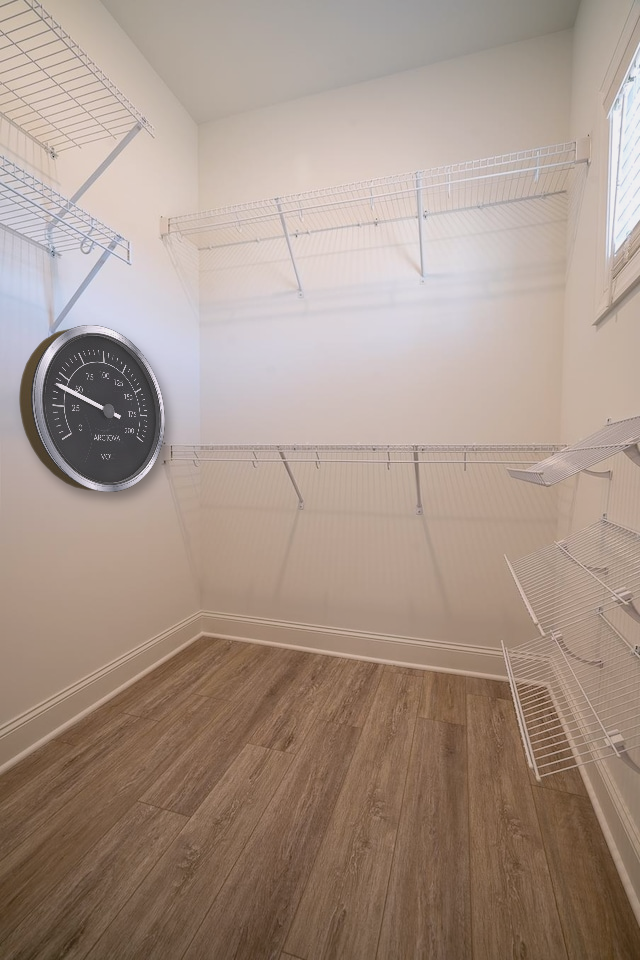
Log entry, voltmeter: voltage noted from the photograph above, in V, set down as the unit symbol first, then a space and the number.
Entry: V 40
